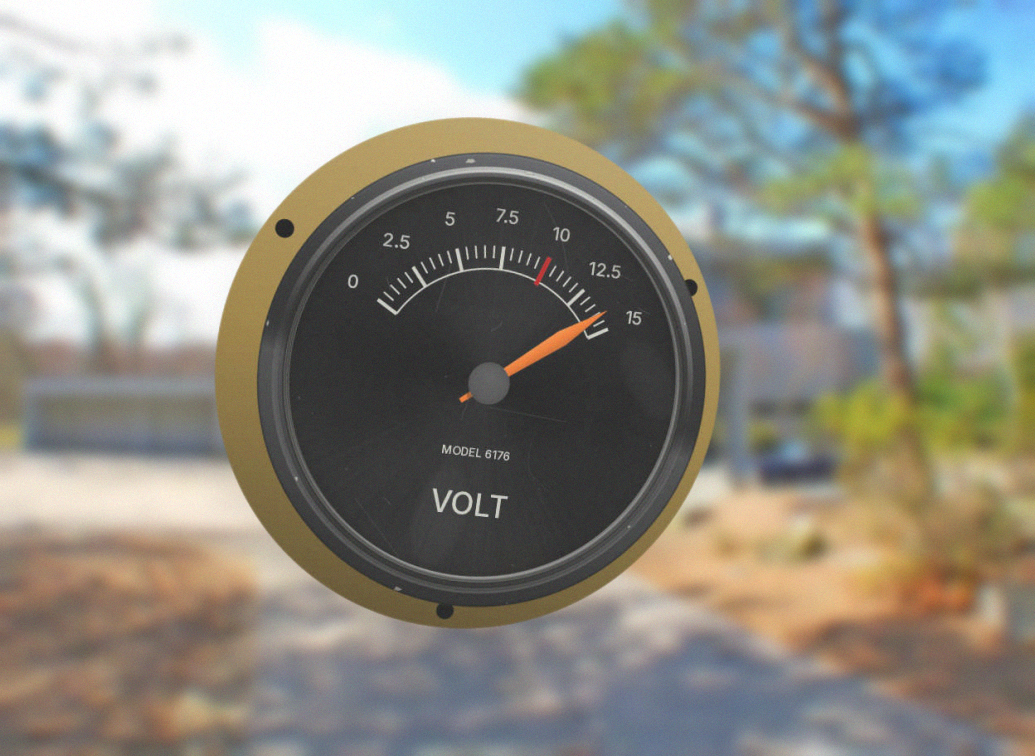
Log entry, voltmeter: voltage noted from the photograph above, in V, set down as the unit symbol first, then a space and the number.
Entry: V 14
